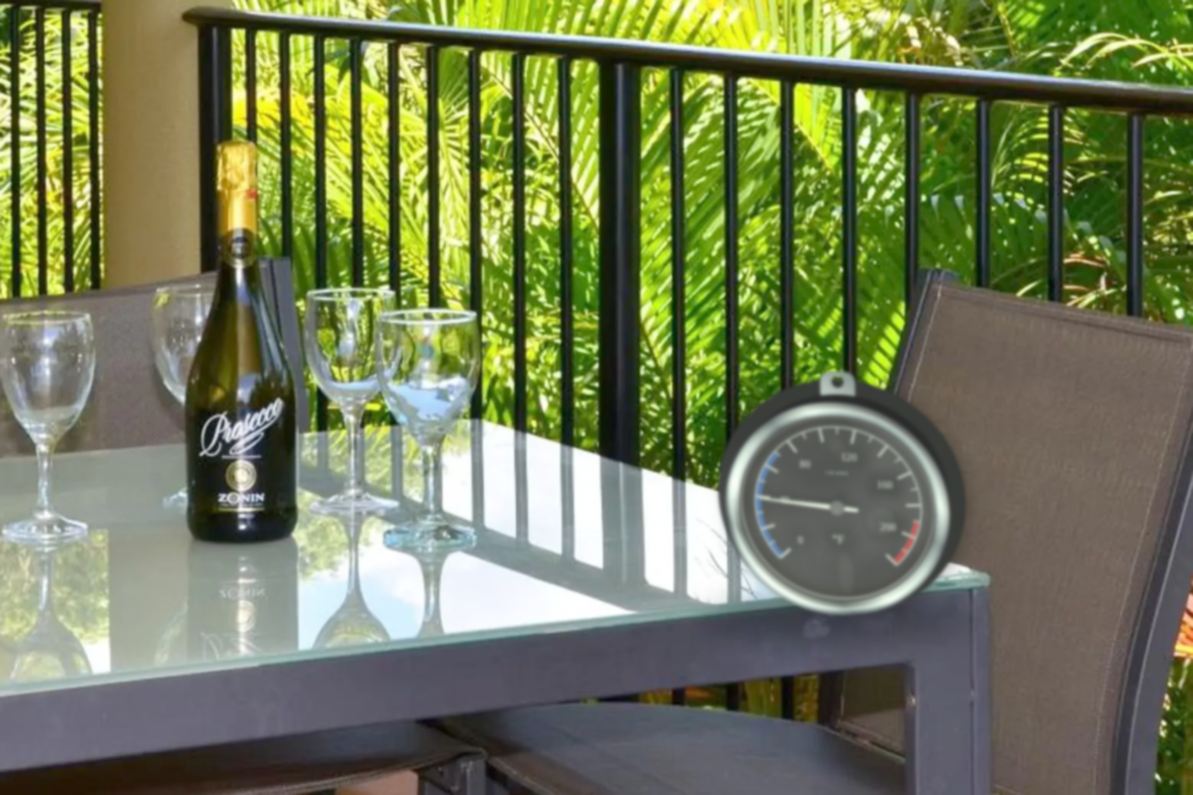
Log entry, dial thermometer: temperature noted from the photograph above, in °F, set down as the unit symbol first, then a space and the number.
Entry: °F 40
